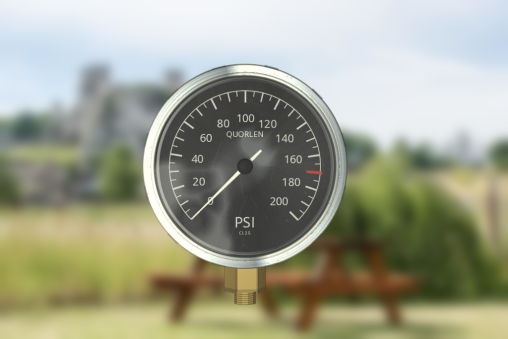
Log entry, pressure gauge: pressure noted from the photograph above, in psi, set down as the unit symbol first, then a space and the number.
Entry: psi 0
